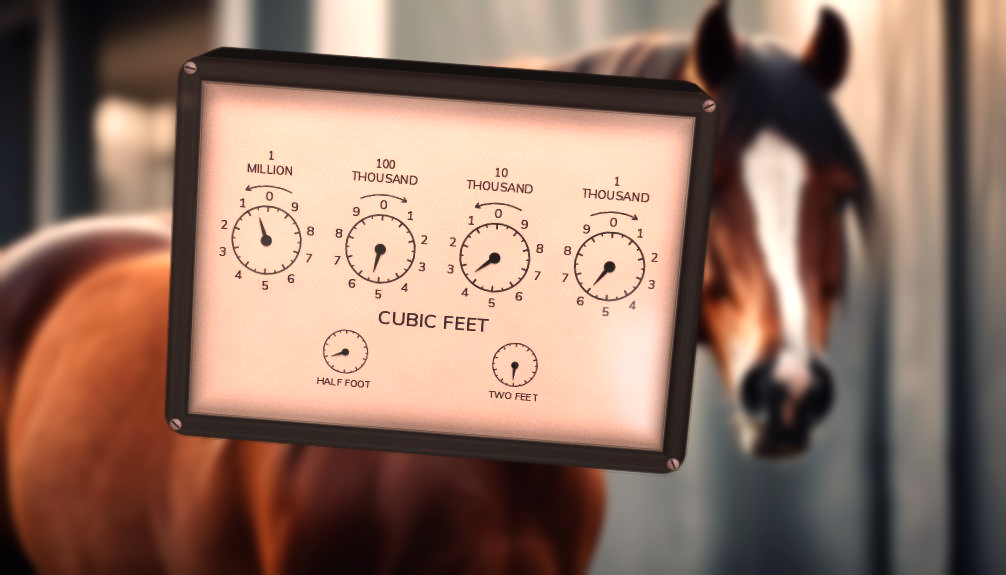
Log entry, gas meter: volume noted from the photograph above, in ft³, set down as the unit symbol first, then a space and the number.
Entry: ft³ 53600
